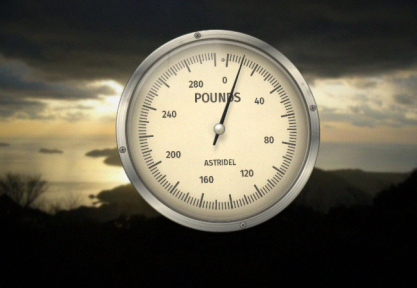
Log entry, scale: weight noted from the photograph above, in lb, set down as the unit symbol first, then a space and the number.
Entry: lb 10
